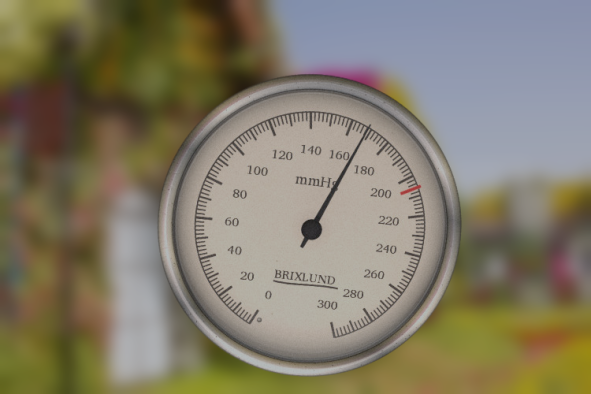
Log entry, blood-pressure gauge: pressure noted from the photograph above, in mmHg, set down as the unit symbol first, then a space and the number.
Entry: mmHg 168
